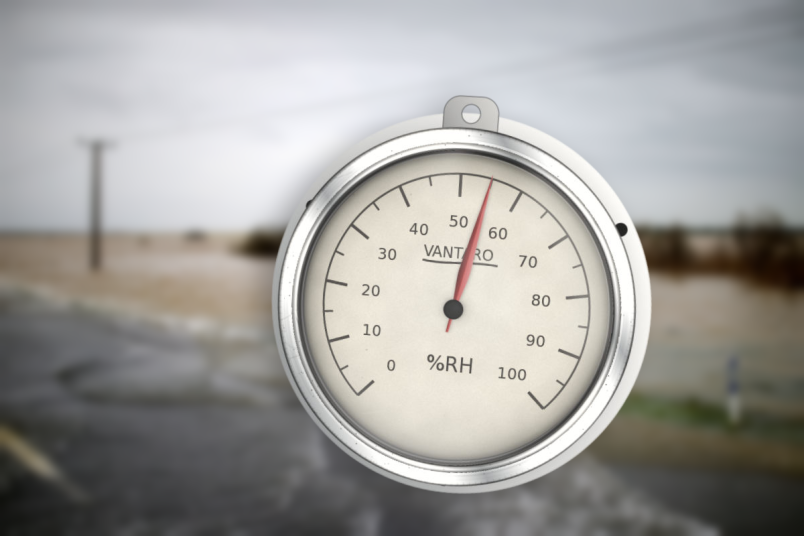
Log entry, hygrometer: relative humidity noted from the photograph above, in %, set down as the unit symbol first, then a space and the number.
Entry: % 55
